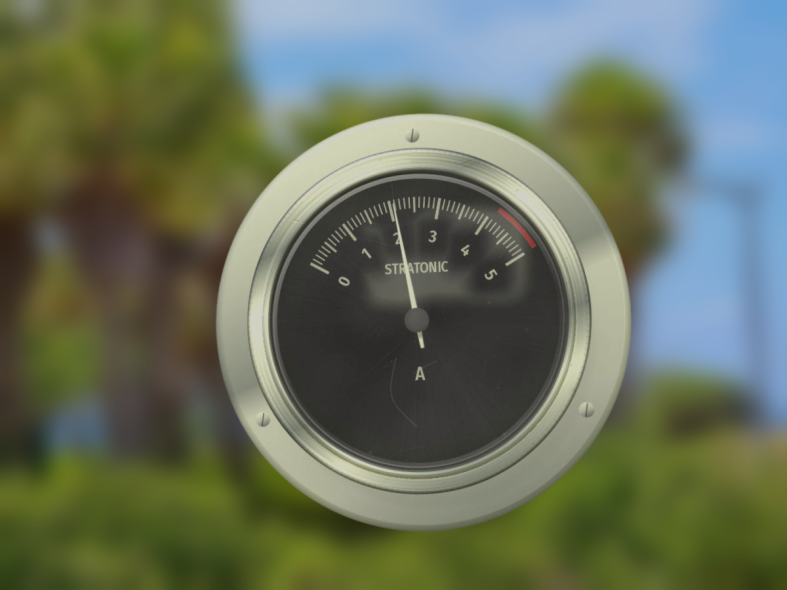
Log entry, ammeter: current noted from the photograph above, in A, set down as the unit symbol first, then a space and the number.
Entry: A 2.1
